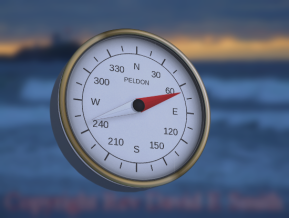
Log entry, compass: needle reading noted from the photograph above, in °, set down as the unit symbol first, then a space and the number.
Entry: ° 67.5
